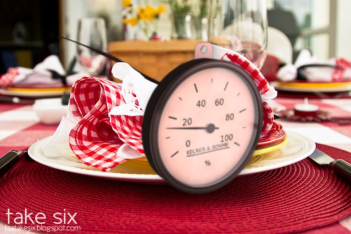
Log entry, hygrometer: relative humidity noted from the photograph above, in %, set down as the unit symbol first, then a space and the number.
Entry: % 15
